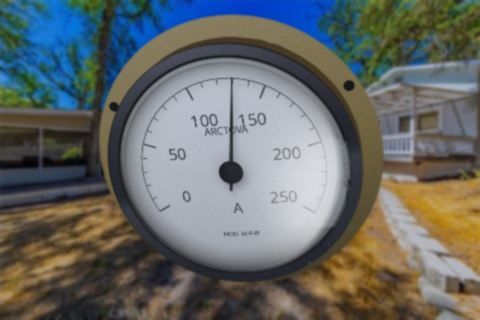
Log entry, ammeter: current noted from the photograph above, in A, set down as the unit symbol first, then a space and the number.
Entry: A 130
